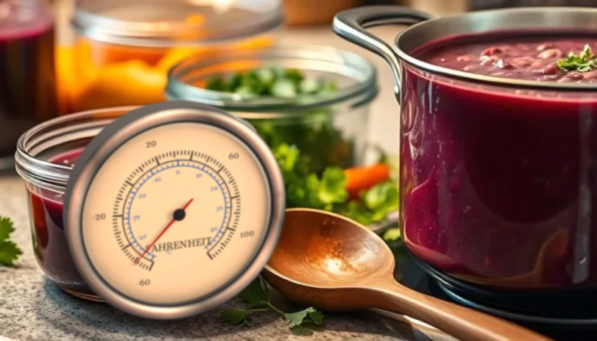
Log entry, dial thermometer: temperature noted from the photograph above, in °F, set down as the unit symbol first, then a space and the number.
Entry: °F -50
